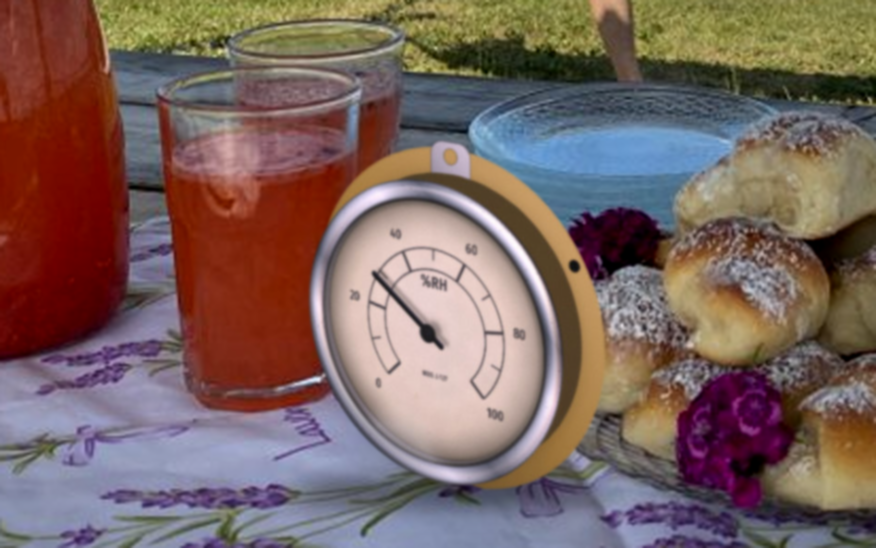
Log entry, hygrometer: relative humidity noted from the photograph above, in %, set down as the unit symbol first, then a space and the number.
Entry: % 30
